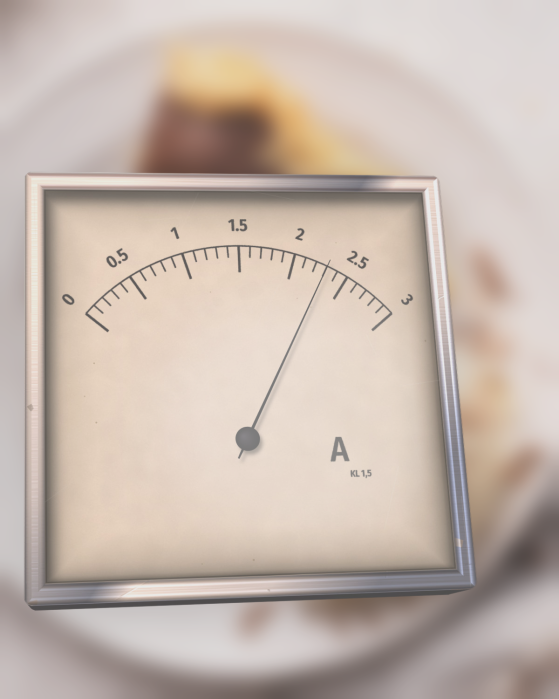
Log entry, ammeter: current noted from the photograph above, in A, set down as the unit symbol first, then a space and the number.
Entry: A 2.3
